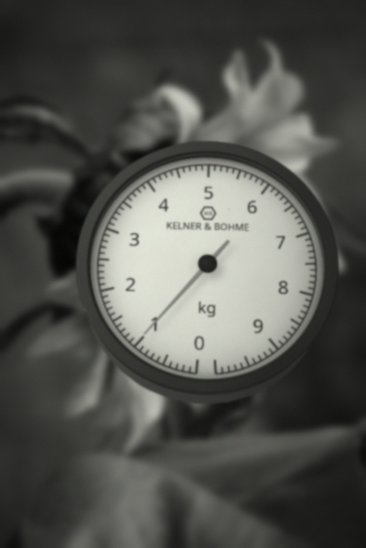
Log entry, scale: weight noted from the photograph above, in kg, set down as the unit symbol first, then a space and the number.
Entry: kg 1
